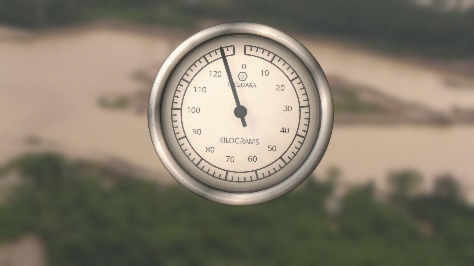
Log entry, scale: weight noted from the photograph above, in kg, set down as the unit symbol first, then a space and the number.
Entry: kg 126
